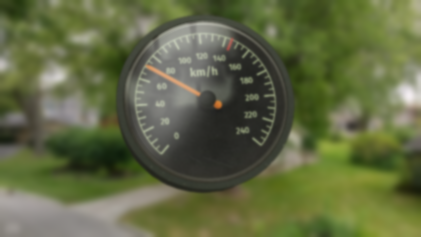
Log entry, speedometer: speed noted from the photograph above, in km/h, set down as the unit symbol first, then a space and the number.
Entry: km/h 70
